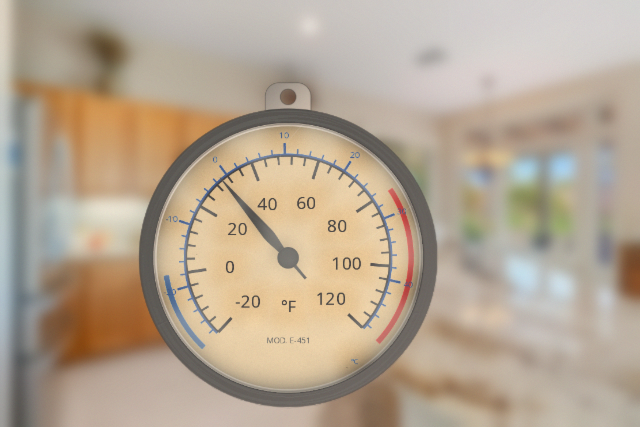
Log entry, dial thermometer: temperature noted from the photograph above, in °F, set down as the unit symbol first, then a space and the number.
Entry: °F 30
